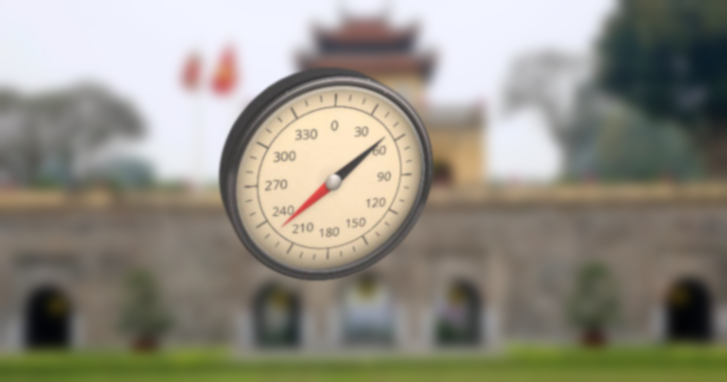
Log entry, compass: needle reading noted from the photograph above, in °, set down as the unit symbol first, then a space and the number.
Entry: ° 230
